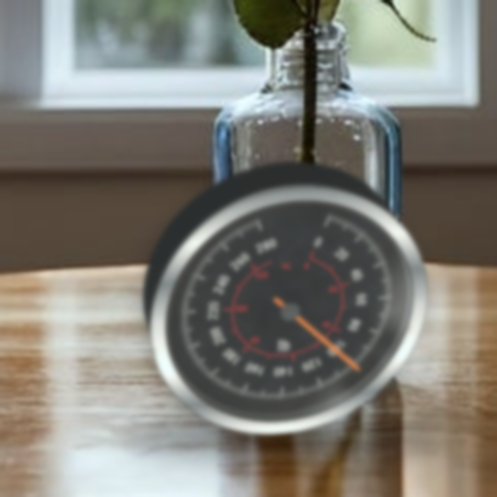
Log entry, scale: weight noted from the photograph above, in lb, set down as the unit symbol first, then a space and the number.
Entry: lb 100
